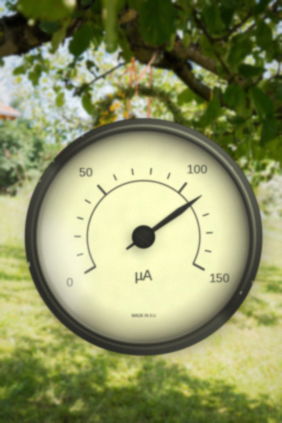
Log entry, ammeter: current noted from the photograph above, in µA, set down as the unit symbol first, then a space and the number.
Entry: µA 110
